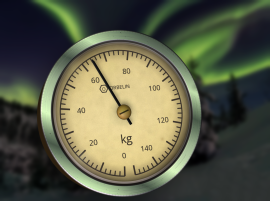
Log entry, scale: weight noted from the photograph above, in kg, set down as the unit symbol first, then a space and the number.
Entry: kg 64
